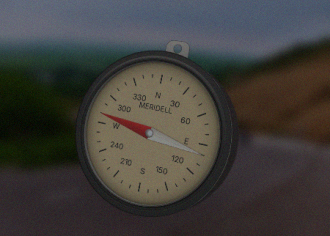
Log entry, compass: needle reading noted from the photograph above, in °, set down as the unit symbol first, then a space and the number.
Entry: ° 280
